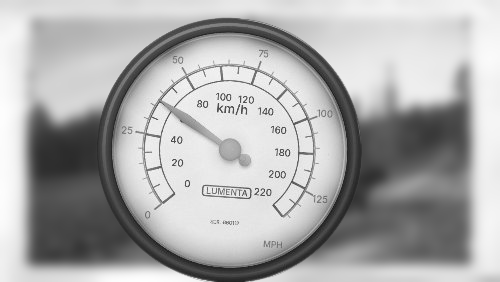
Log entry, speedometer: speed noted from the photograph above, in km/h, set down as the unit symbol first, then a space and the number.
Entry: km/h 60
